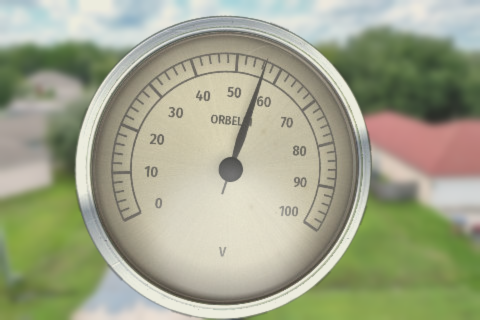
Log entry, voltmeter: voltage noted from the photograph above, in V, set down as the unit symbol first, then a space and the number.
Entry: V 56
